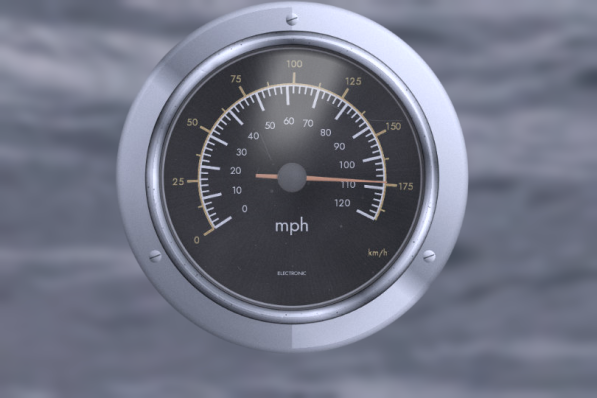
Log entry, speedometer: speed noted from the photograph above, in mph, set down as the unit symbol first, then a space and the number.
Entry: mph 108
